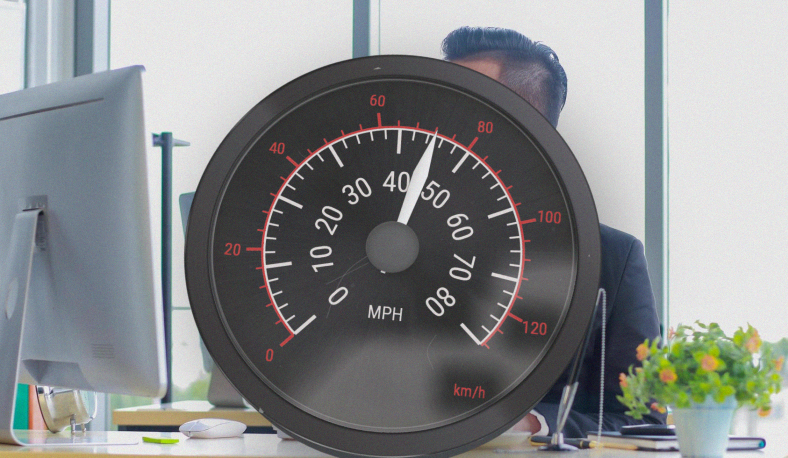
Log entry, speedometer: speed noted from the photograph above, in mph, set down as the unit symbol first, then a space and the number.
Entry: mph 45
